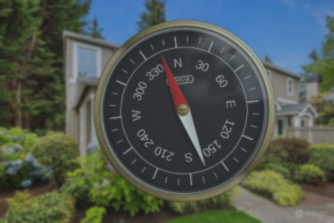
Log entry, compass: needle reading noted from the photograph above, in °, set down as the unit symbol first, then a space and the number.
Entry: ° 345
